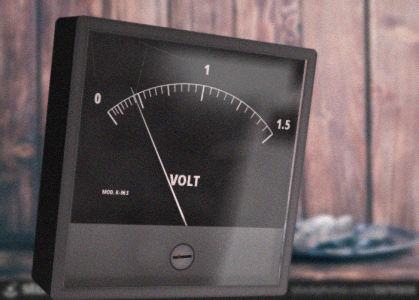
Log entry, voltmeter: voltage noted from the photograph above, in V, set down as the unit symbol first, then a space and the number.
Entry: V 0.45
